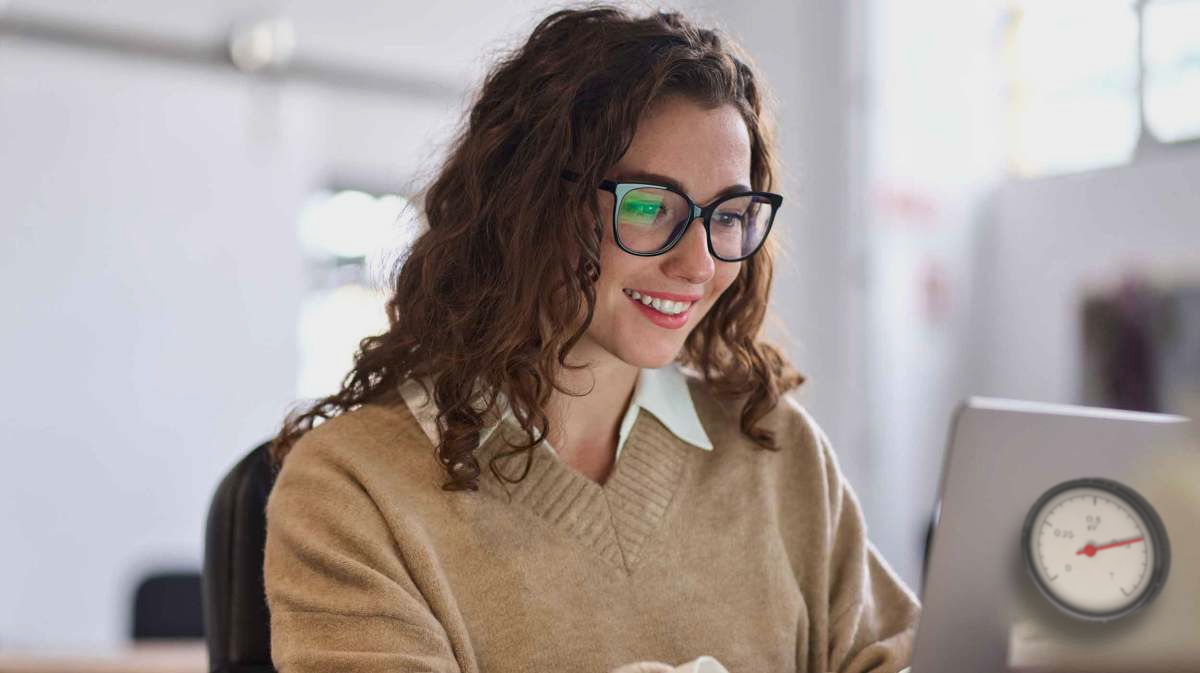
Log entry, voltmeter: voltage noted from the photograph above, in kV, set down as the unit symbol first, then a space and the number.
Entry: kV 0.75
